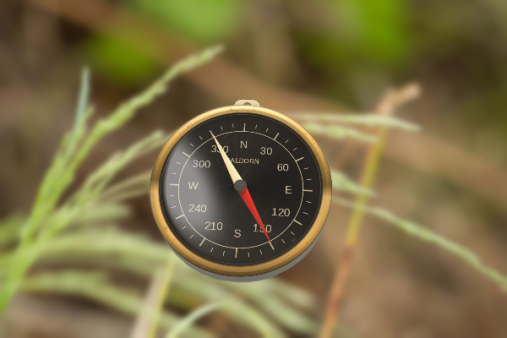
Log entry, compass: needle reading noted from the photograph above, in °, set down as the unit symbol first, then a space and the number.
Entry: ° 150
